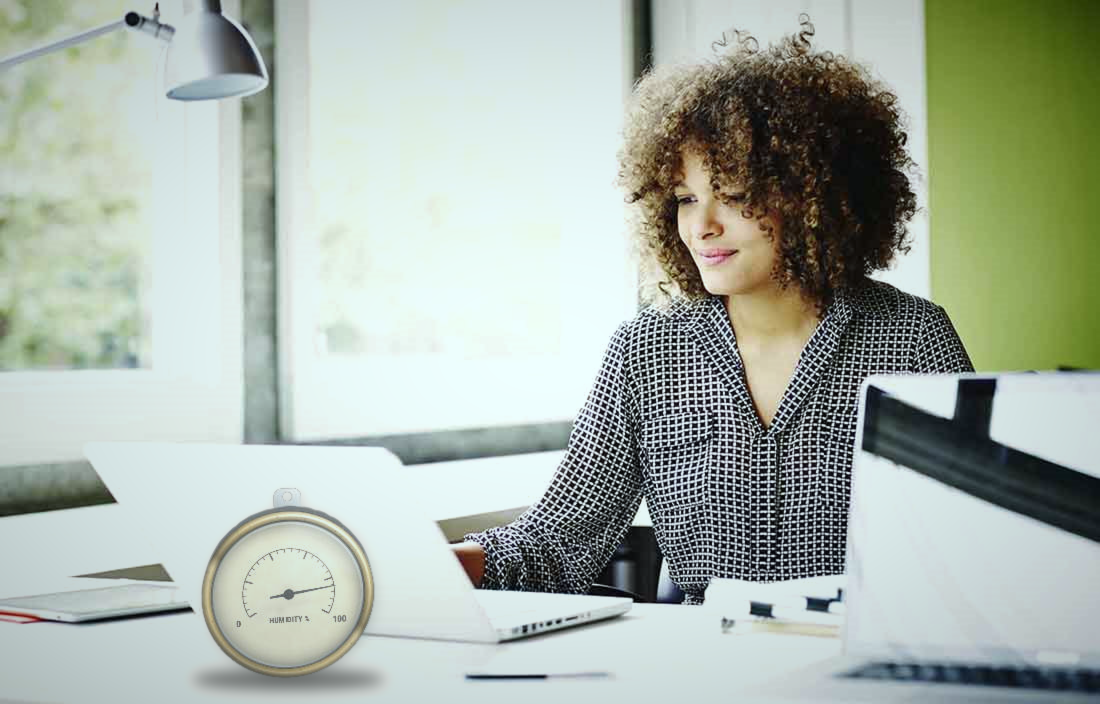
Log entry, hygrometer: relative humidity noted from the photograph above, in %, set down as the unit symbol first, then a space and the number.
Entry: % 84
